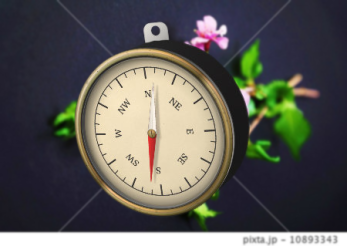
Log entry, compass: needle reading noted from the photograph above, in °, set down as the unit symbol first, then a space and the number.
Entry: ° 190
